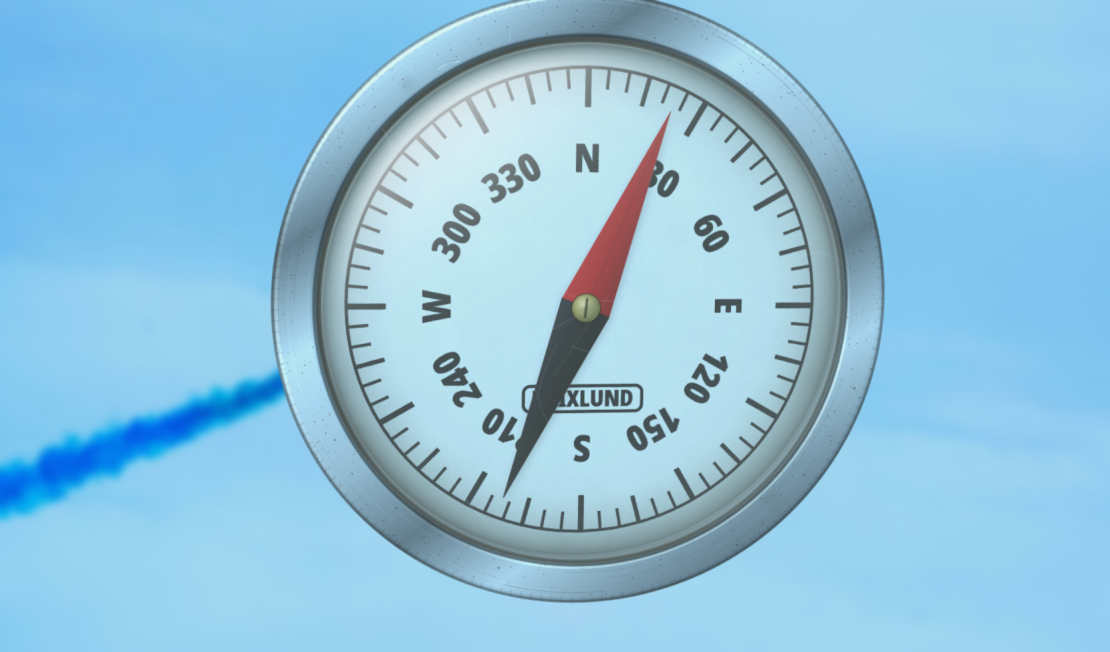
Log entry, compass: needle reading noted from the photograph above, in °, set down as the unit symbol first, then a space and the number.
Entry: ° 22.5
